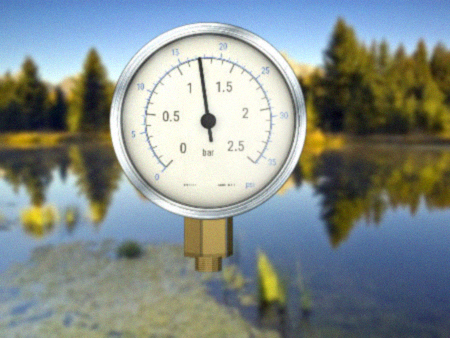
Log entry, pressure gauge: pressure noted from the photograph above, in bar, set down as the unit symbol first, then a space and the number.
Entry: bar 1.2
